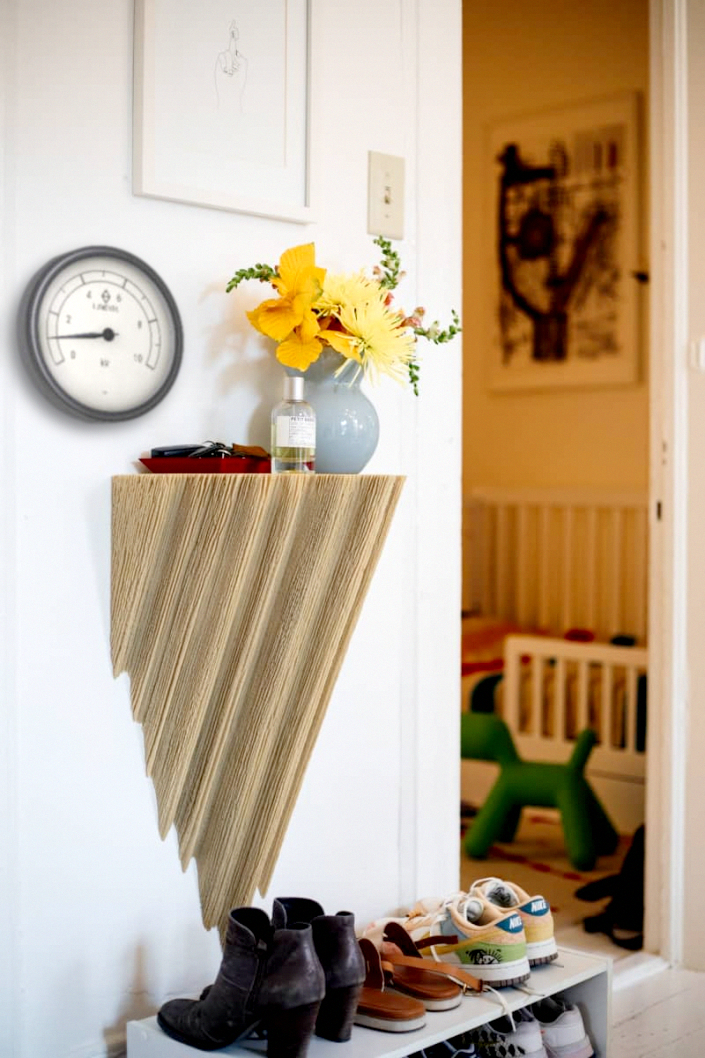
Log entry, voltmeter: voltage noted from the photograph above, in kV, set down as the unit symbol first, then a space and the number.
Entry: kV 1
